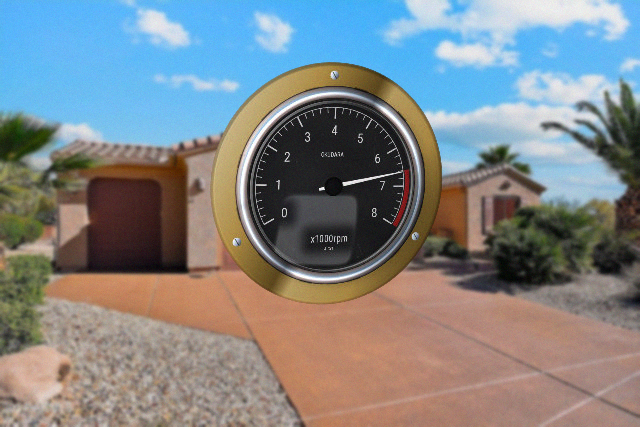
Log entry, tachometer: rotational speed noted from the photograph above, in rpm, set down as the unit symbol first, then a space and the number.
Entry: rpm 6600
